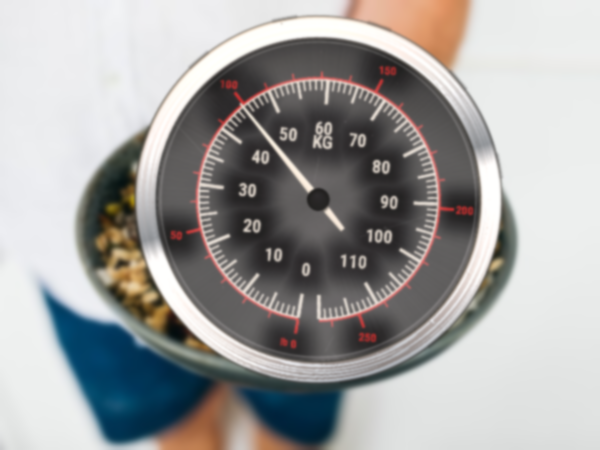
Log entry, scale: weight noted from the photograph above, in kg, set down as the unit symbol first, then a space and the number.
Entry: kg 45
